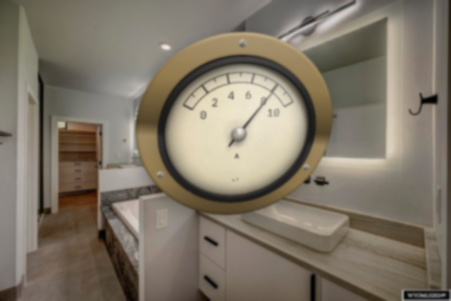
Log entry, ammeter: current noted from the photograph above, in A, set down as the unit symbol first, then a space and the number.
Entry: A 8
